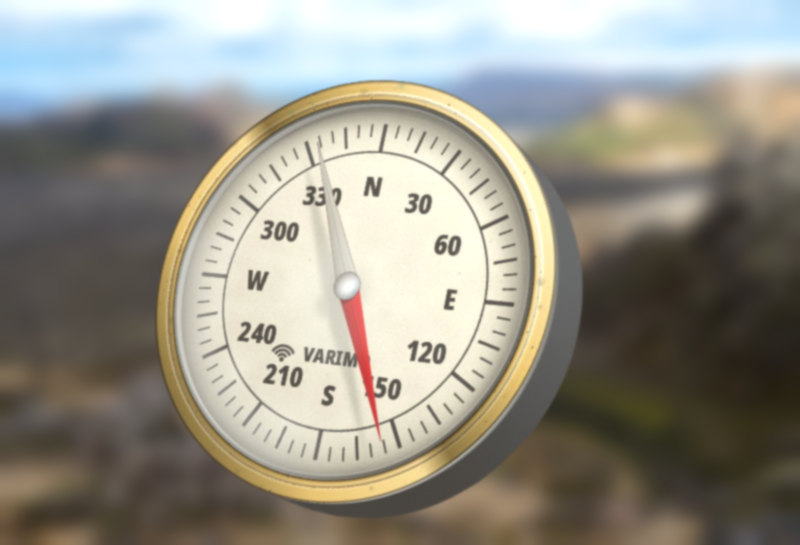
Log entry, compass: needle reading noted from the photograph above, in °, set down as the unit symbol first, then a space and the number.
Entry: ° 155
